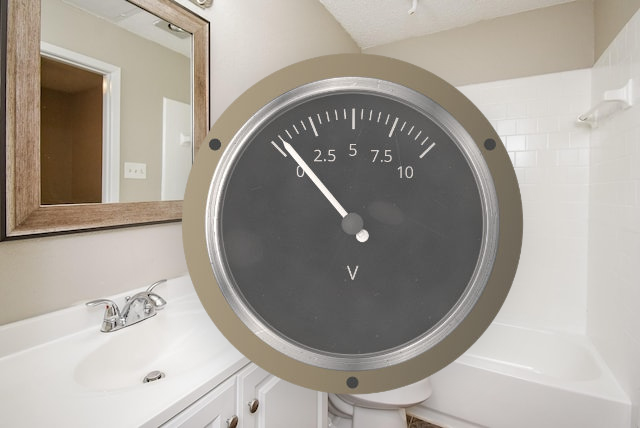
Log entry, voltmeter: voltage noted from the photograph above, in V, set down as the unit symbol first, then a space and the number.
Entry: V 0.5
